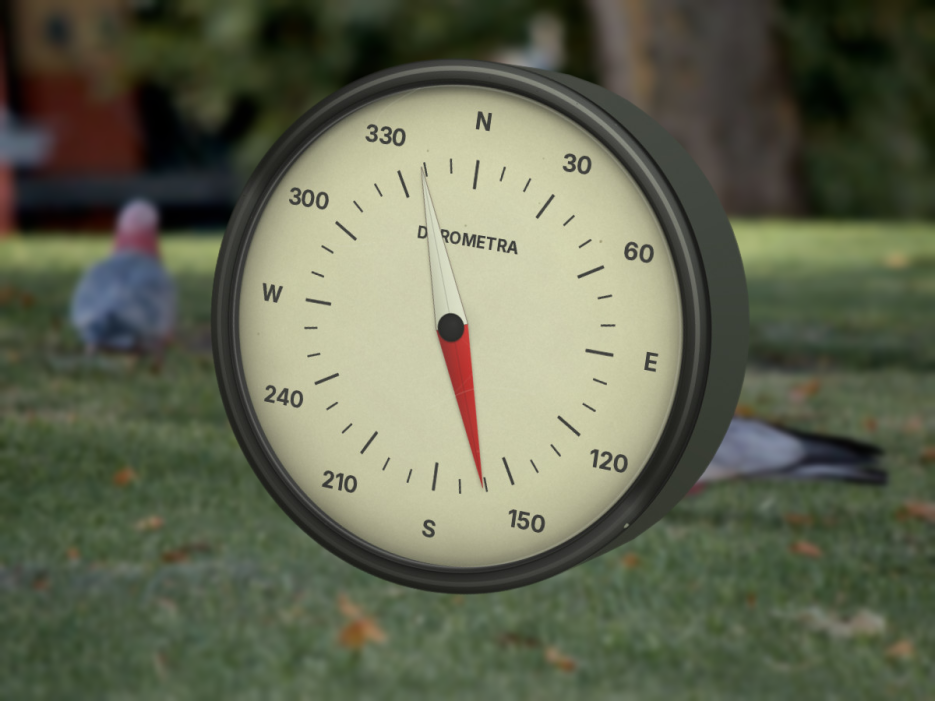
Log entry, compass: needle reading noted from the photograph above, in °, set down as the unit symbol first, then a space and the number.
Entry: ° 160
